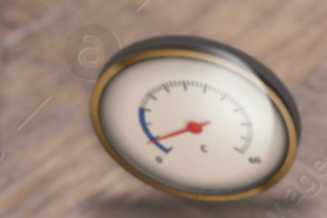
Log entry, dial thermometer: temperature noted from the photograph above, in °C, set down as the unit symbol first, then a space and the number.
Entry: °C 5
